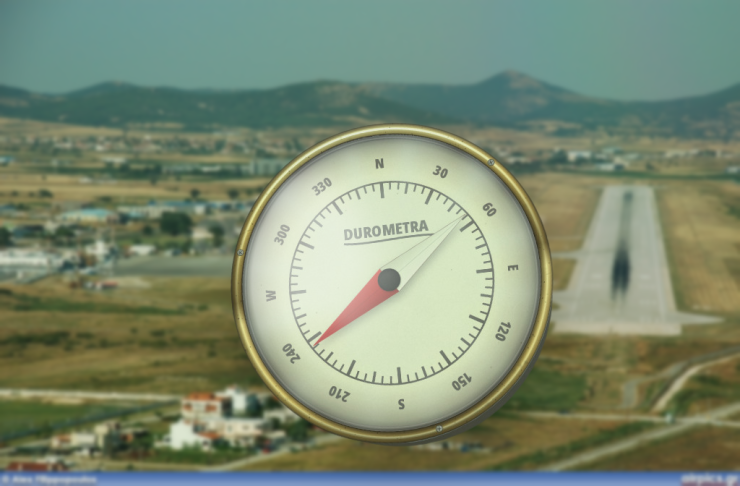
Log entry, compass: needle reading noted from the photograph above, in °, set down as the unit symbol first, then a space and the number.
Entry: ° 235
